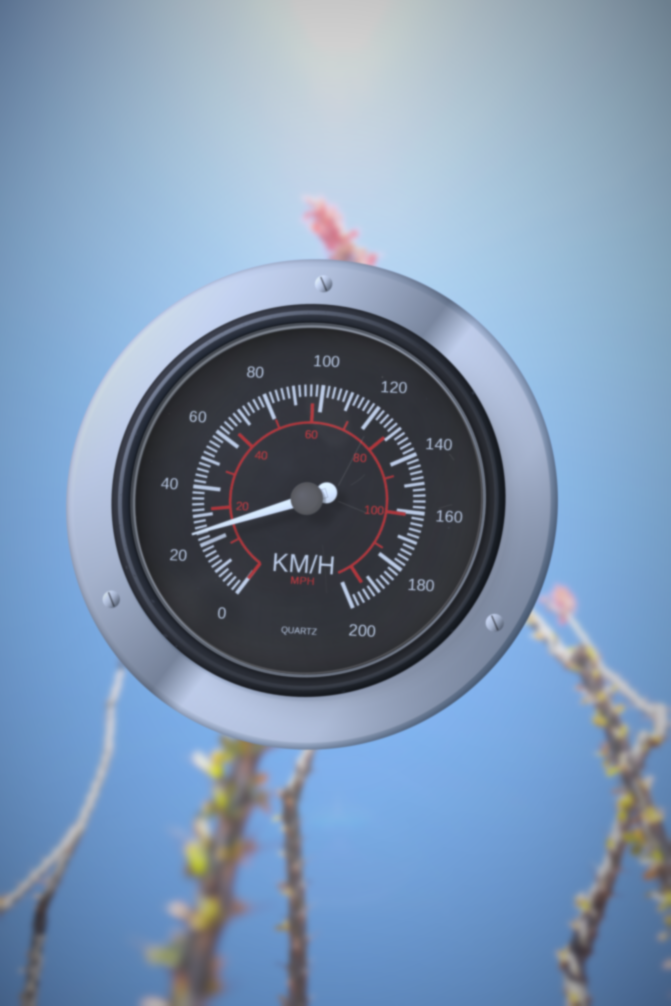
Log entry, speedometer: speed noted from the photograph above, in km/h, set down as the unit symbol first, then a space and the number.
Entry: km/h 24
